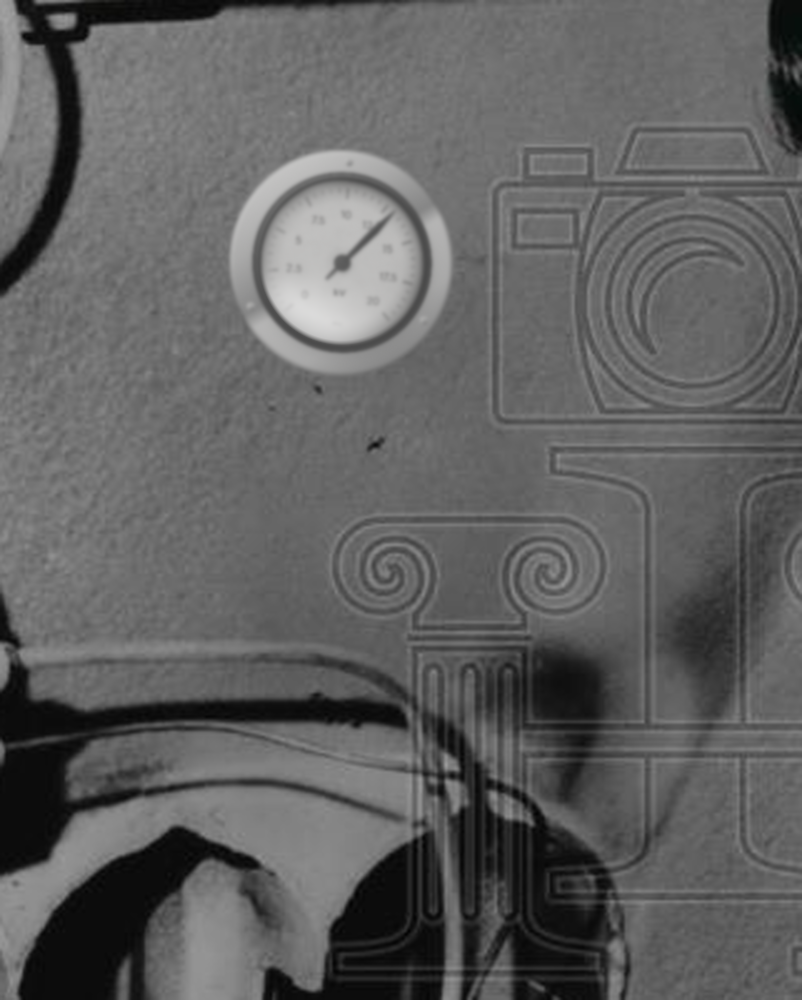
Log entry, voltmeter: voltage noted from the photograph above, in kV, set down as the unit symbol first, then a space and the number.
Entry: kV 13
